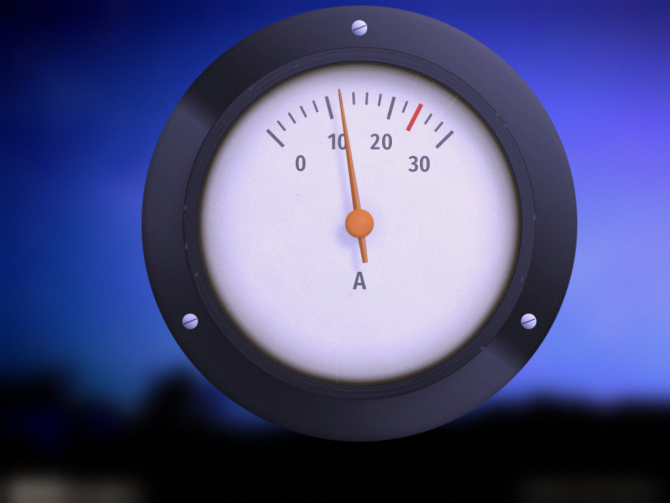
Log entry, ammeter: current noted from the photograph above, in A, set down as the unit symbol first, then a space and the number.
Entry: A 12
